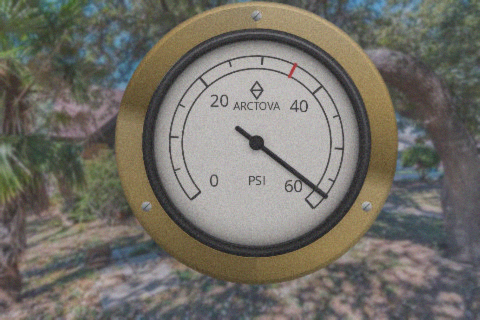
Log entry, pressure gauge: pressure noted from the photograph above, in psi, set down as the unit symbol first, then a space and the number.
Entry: psi 57.5
